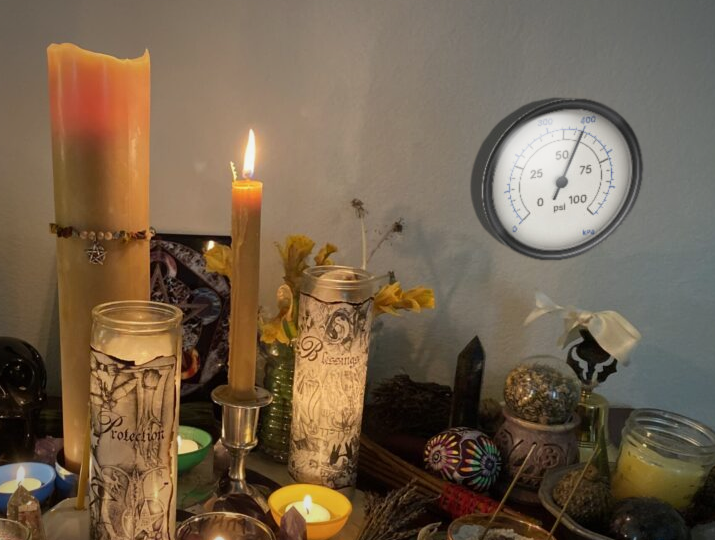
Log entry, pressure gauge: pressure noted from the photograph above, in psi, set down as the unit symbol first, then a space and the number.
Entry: psi 57.5
